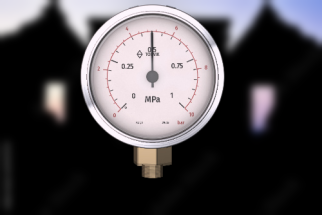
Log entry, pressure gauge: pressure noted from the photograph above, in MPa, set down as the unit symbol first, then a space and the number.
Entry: MPa 0.5
